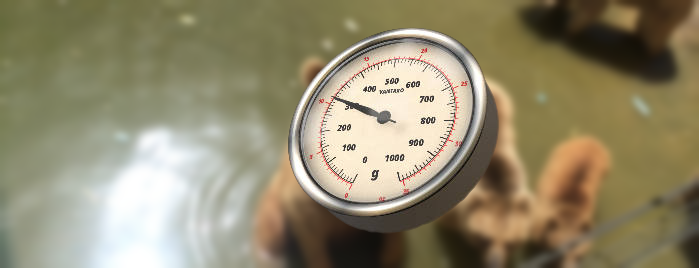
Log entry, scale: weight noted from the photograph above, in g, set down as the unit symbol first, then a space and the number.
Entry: g 300
